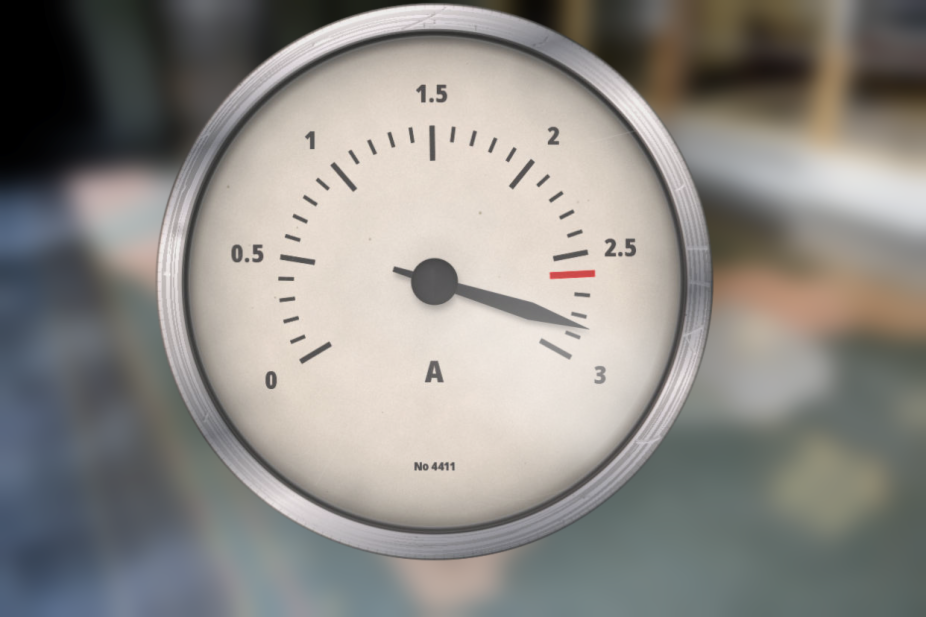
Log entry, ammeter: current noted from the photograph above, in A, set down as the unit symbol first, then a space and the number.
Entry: A 2.85
